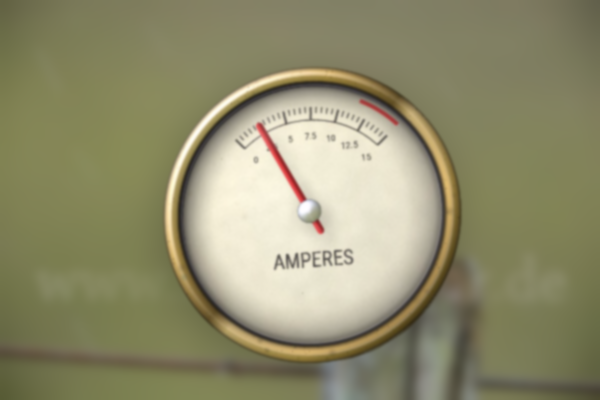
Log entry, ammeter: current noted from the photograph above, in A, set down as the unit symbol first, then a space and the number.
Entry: A 2.5
